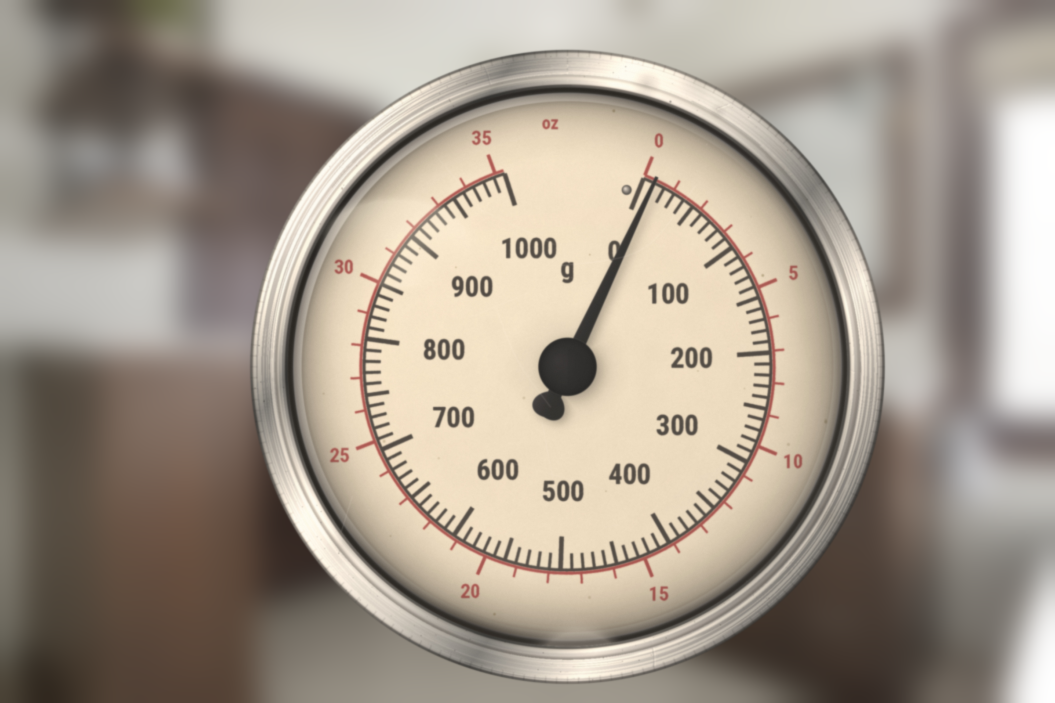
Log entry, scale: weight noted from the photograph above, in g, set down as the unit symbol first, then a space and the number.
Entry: g 10
